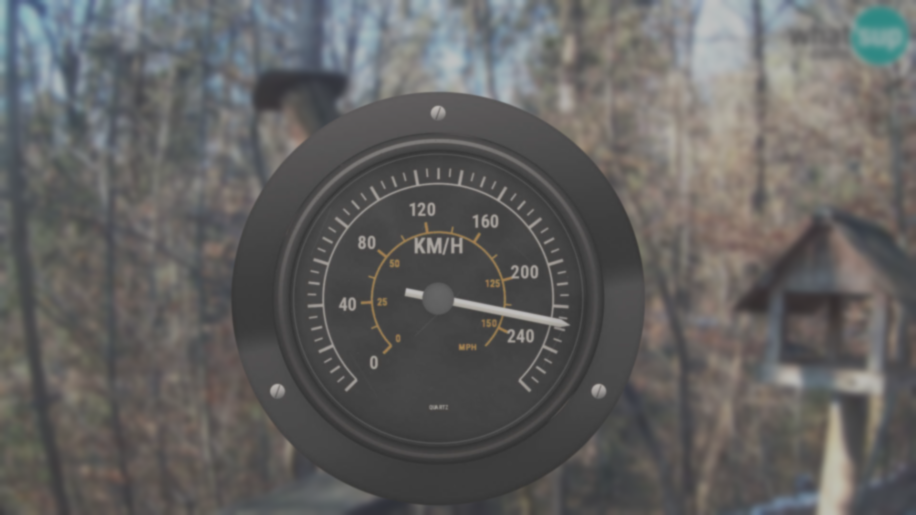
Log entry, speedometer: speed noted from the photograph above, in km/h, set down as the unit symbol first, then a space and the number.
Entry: km/h 227.5
